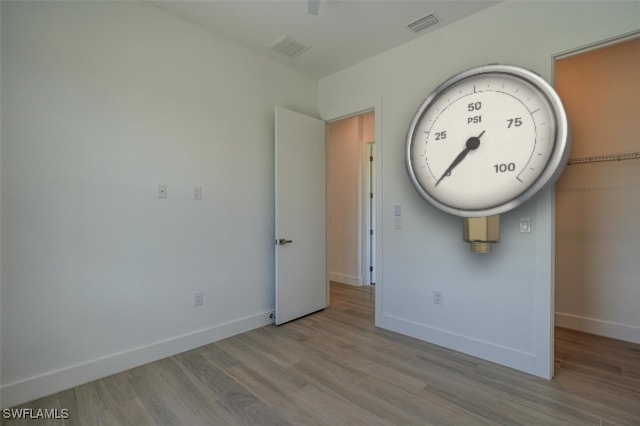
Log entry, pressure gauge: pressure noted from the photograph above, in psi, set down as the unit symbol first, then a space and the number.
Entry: psi 0
